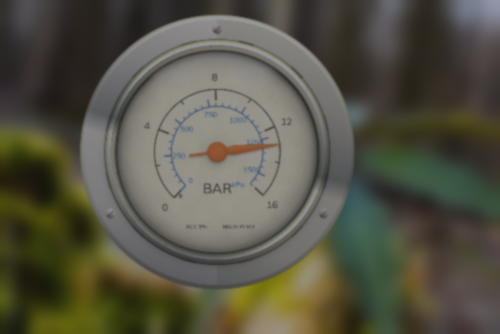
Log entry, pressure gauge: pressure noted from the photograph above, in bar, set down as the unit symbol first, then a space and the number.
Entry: bar 13
